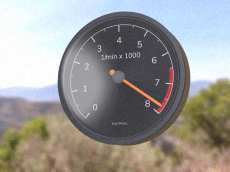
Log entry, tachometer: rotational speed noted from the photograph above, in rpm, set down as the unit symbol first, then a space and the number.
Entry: rpm 7750
